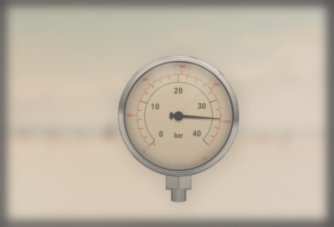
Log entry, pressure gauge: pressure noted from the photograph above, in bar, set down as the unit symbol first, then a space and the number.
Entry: bar 34
